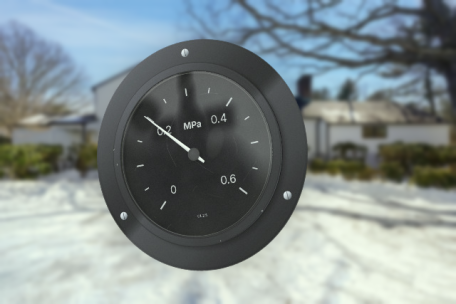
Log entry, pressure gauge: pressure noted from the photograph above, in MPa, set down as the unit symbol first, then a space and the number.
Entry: MPa 0.2
